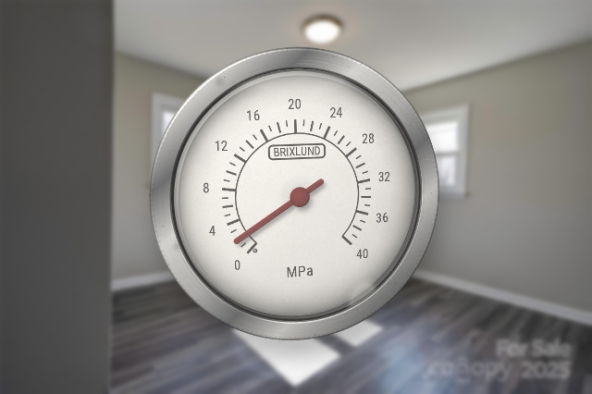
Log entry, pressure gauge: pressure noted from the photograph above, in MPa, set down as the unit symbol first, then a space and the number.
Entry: MPa 2
